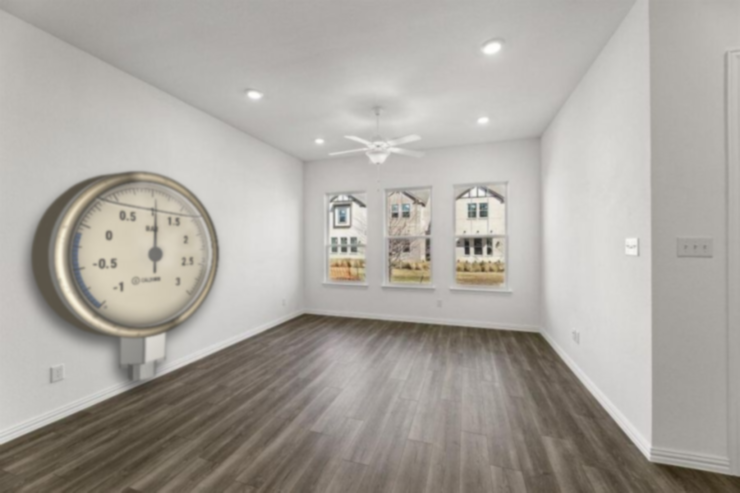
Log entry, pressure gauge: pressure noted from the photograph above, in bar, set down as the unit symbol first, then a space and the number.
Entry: bar 1
